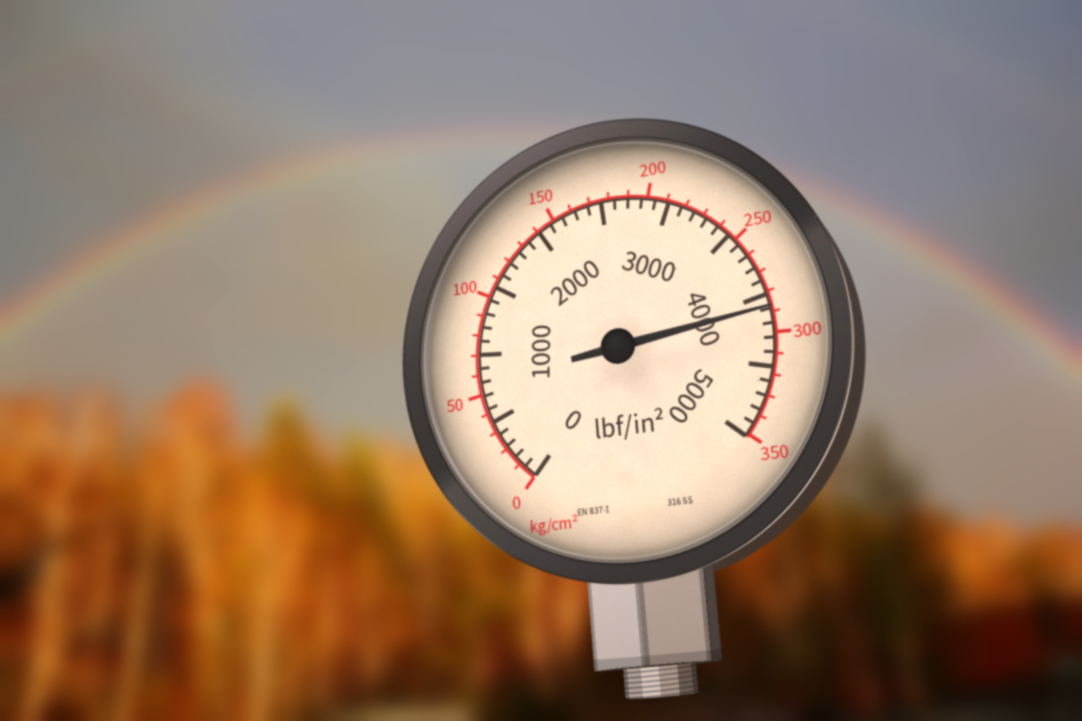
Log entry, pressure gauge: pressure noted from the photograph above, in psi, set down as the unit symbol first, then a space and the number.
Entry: psi 4100
